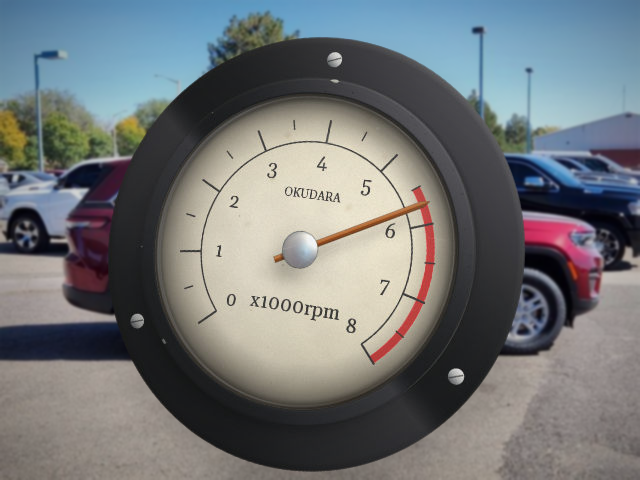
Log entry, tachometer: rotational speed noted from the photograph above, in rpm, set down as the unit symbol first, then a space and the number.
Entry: rpm 5750
